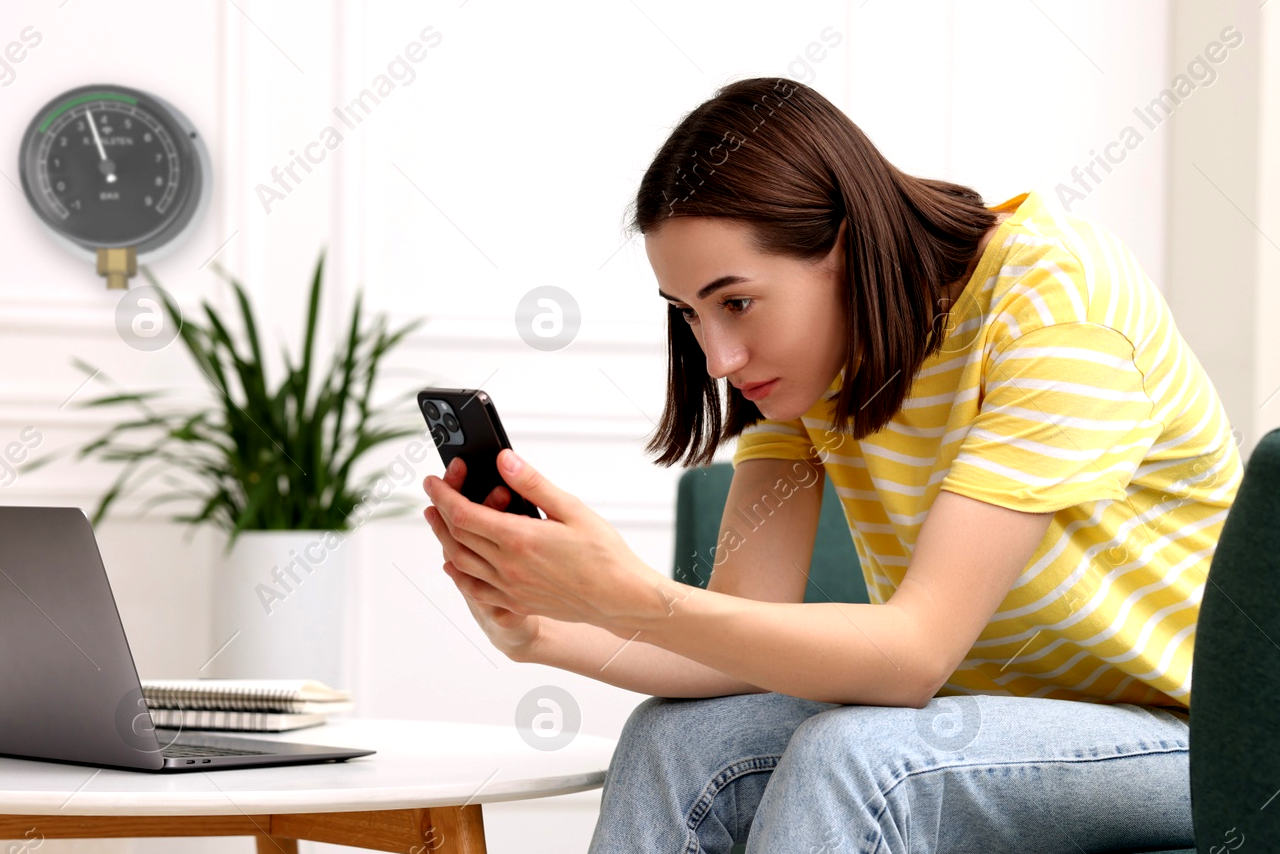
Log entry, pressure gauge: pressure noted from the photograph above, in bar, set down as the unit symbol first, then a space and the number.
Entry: bar 3.5
